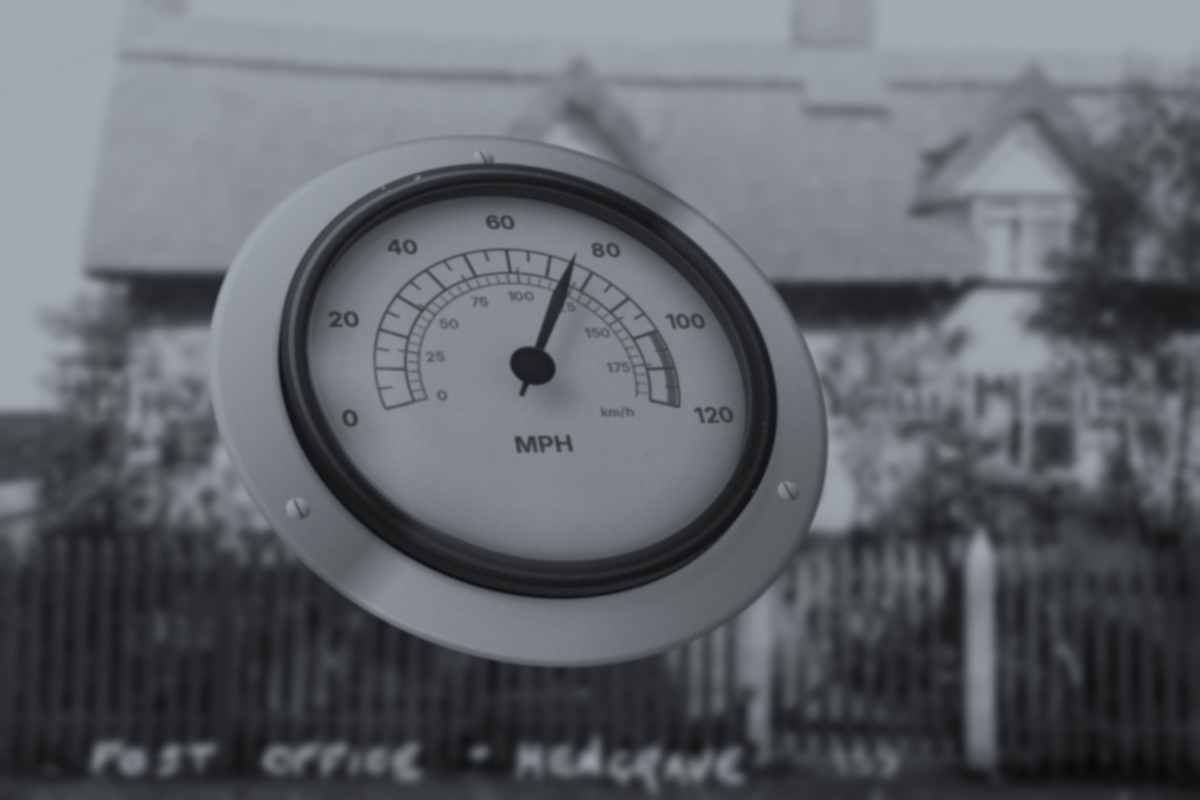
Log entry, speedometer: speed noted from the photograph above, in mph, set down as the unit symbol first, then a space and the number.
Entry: mph 75
